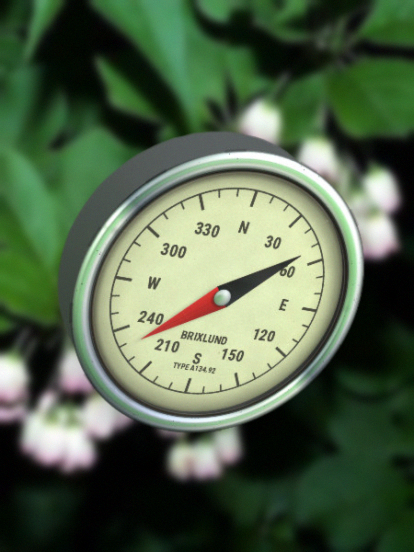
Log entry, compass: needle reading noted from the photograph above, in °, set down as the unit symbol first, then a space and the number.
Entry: ° 230
